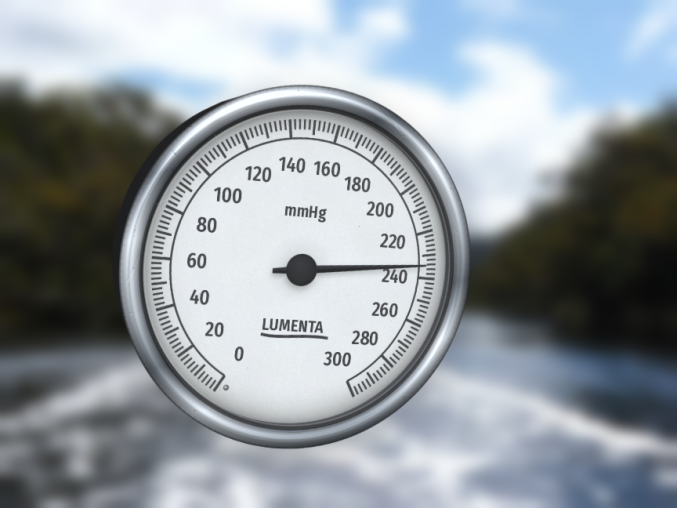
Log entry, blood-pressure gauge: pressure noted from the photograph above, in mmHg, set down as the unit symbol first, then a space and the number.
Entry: mmHg 234
